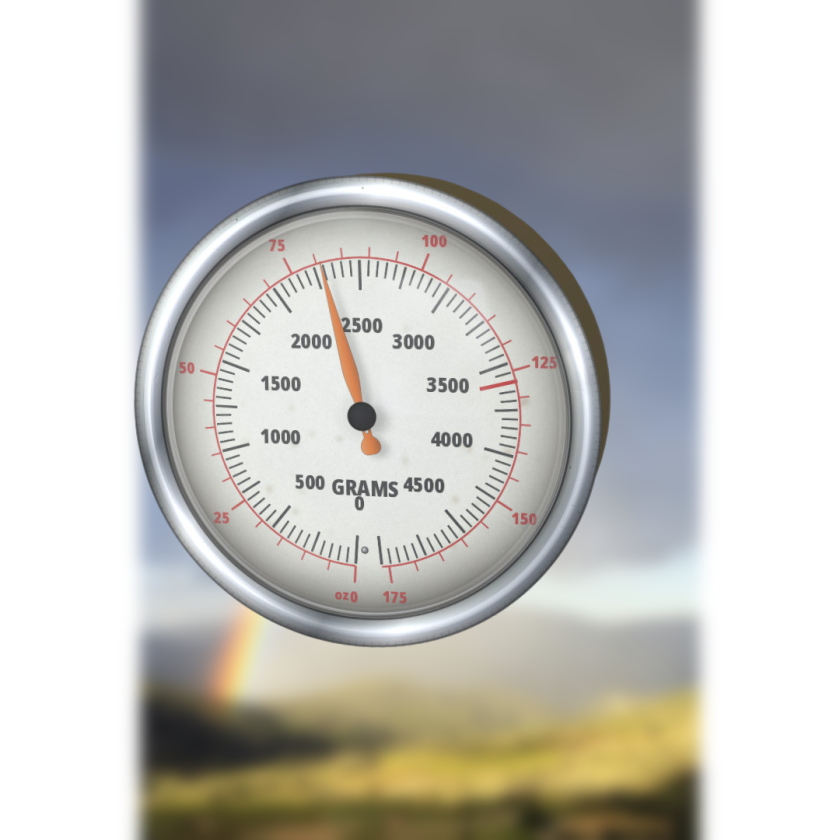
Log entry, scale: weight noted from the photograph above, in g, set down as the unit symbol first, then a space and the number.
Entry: g 2300
